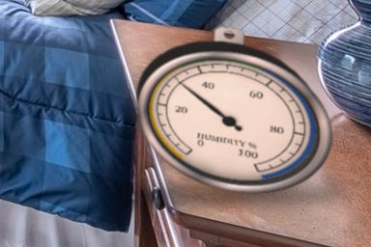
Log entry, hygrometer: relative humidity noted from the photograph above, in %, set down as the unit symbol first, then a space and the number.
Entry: % 32
